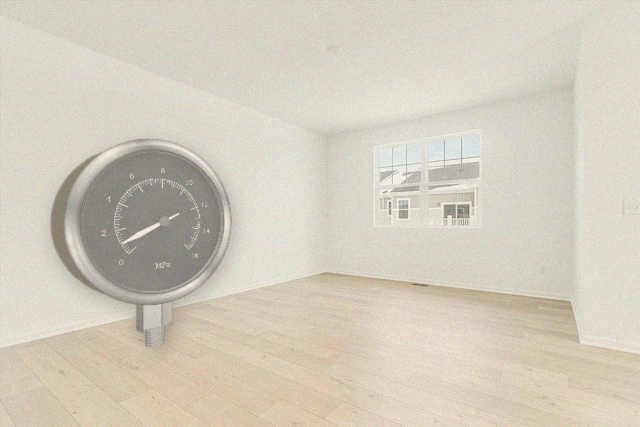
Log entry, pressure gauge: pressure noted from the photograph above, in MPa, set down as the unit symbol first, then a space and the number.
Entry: MPa 1
